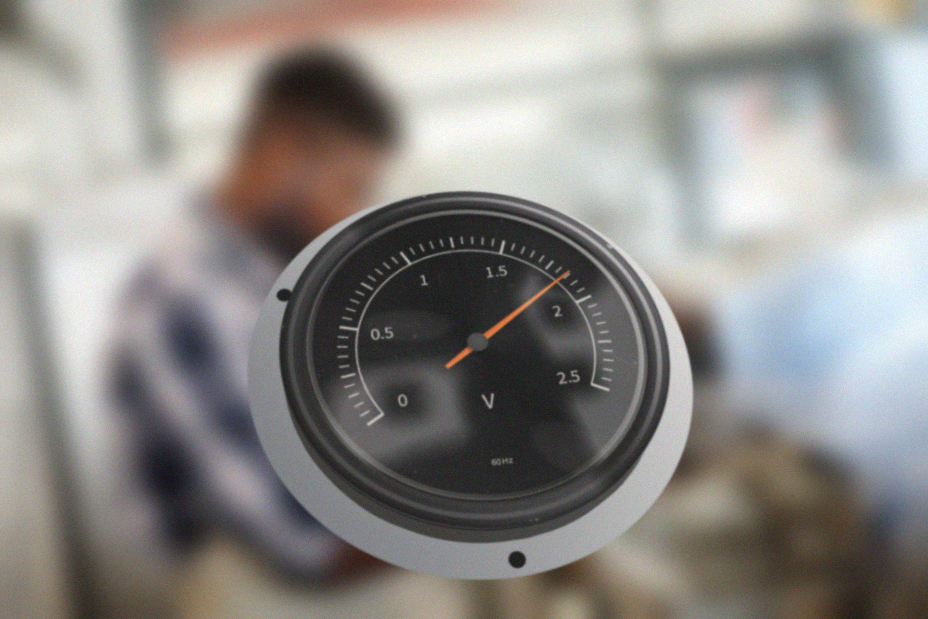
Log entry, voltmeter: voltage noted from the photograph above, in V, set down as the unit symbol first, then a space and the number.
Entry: V 1.85
